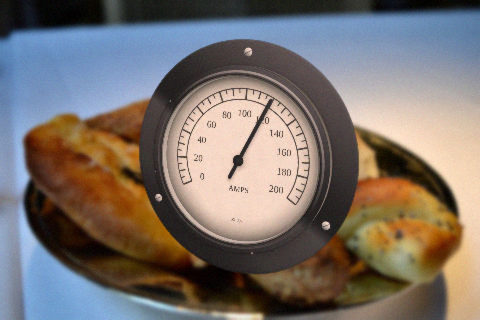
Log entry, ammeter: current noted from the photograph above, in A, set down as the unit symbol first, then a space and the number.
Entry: A 120
